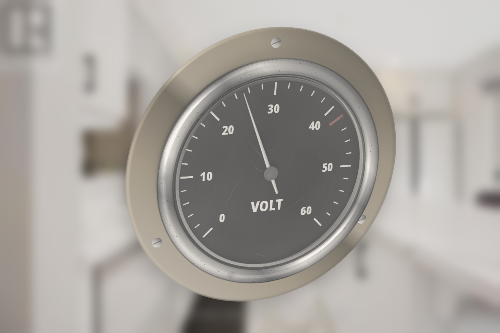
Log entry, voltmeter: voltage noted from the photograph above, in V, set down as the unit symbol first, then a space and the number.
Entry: V 25
